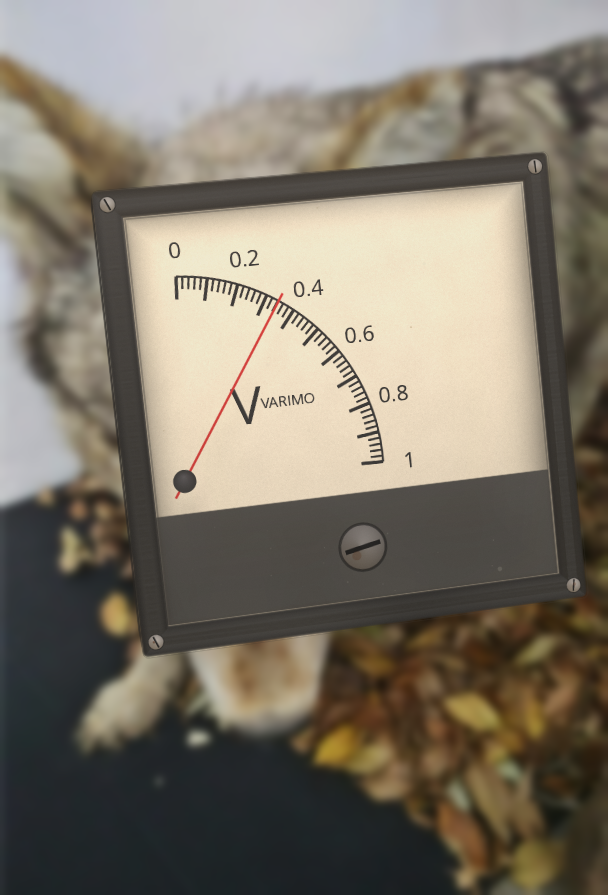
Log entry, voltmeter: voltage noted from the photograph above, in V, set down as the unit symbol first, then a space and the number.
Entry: V 0.34
